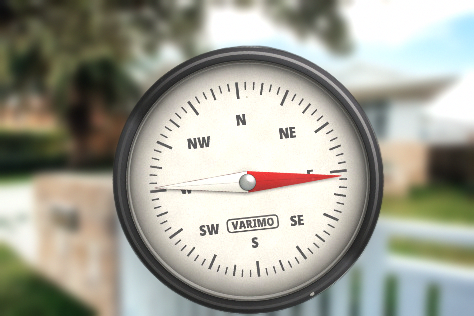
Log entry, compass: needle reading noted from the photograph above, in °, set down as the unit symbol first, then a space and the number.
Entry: ° 92.5
